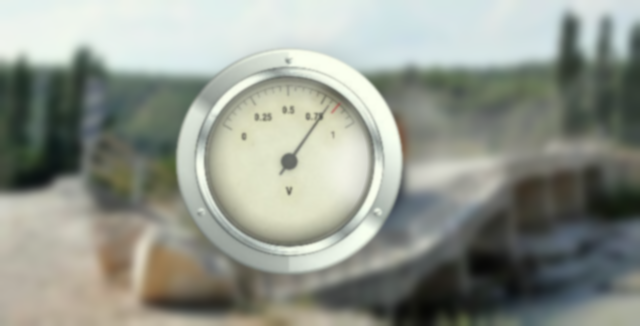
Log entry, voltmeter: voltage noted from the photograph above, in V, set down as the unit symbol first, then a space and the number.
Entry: V 0.8
